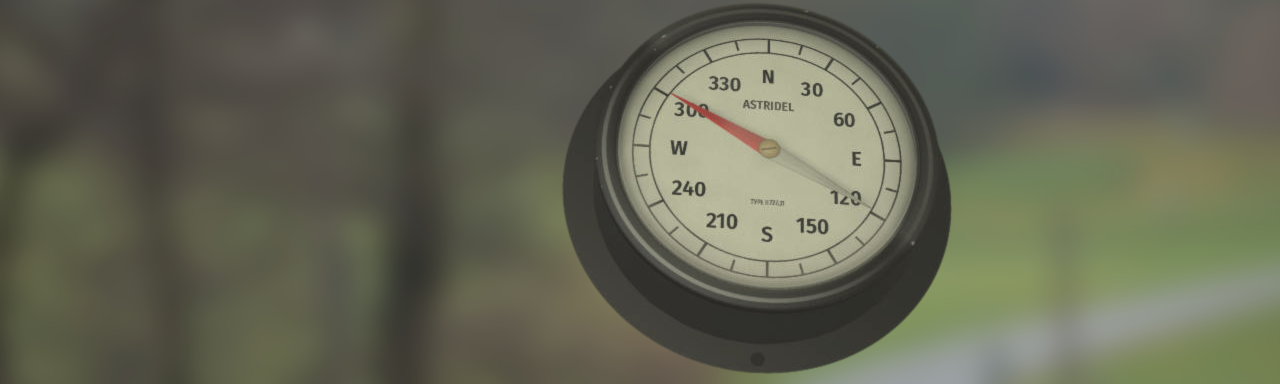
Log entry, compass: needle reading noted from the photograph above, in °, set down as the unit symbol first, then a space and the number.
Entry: ° 300
